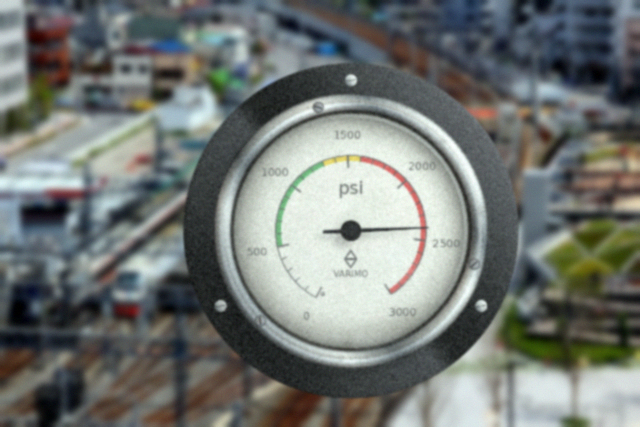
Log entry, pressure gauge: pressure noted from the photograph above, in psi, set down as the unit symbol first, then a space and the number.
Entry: psi 2400
